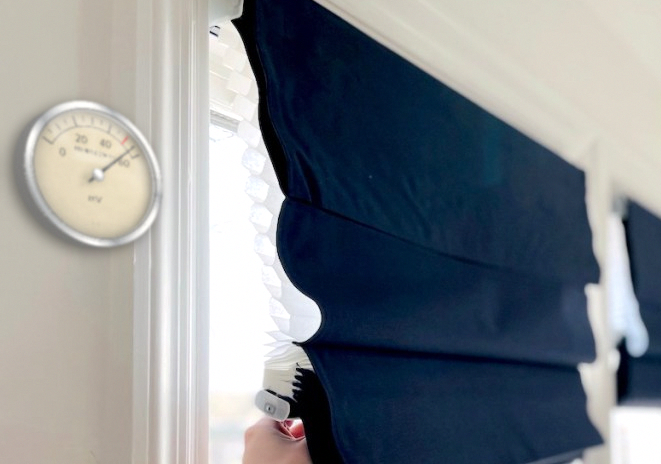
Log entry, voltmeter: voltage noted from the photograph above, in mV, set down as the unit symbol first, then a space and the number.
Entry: mV 55
